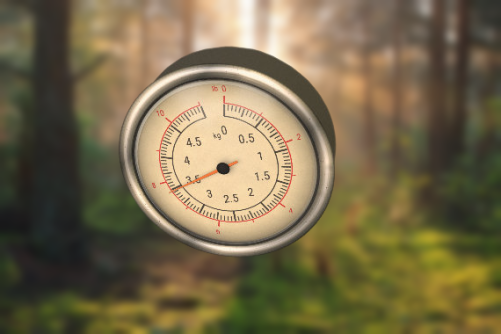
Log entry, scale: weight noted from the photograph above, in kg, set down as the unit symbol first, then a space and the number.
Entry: kg 3.5
